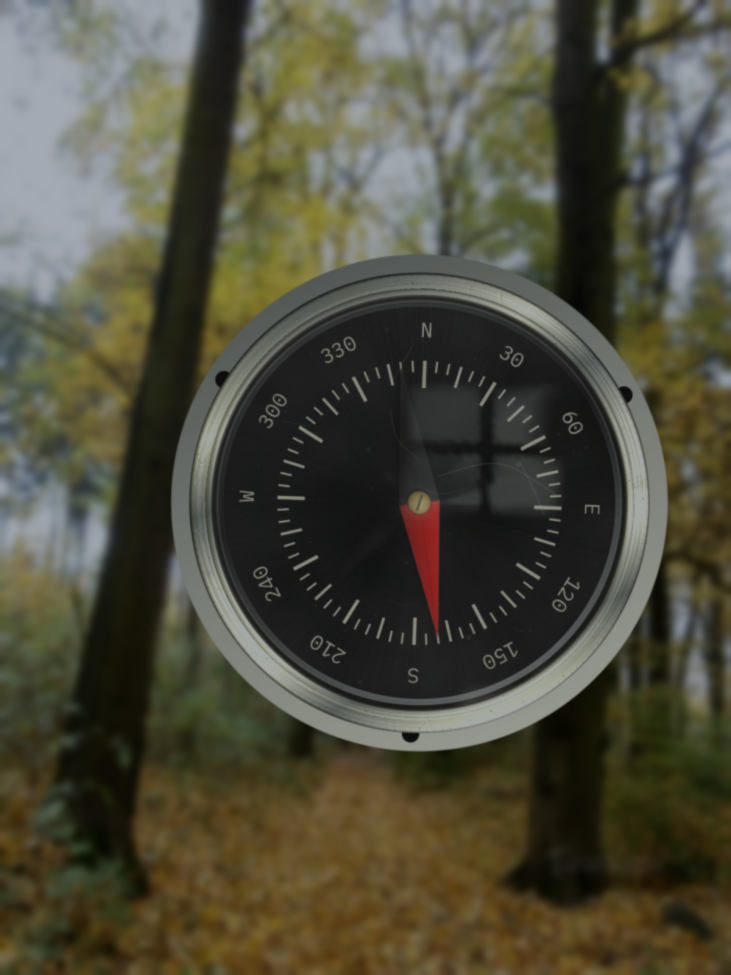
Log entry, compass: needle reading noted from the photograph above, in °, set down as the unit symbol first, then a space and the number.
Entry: ° 170
